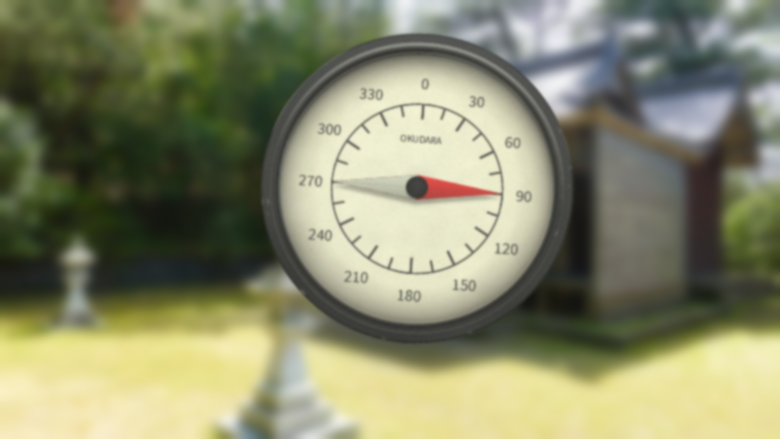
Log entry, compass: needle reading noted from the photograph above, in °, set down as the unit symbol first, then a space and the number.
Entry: ° 90
